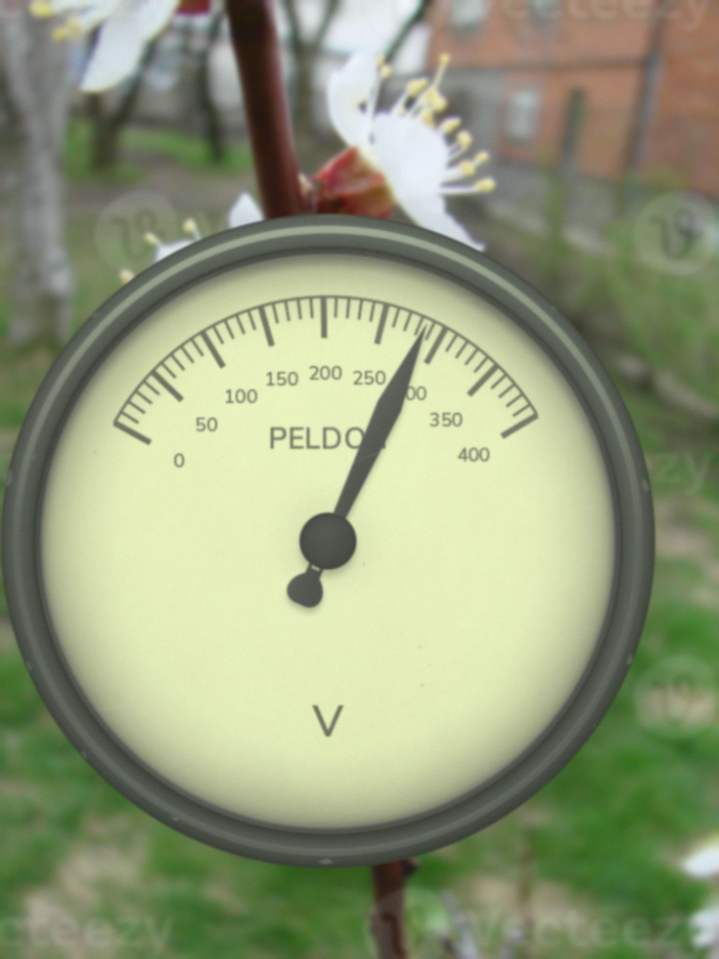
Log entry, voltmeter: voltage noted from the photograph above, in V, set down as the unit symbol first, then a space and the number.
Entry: V 285
